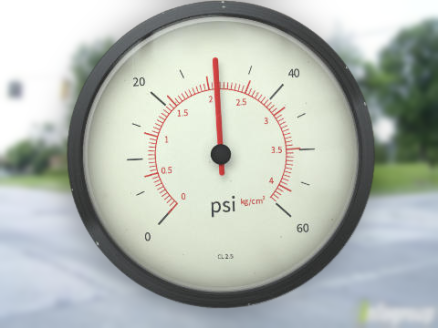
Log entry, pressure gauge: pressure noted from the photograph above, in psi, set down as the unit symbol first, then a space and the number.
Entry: psi 30
